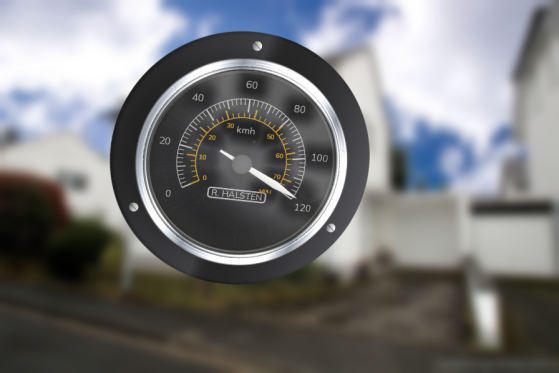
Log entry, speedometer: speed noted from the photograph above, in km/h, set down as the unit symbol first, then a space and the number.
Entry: km/h 118
